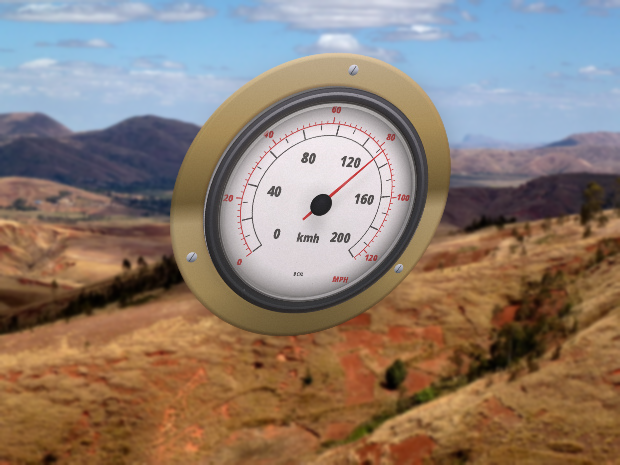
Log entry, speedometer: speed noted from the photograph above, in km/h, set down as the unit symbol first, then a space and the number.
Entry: km/h 130
